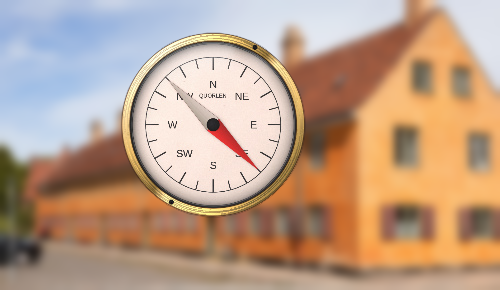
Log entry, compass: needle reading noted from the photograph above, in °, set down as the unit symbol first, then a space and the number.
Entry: ° 135
